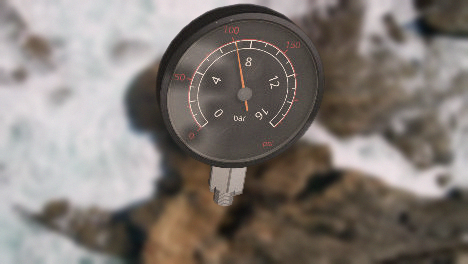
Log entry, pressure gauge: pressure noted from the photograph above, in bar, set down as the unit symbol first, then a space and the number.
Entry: bar 7
